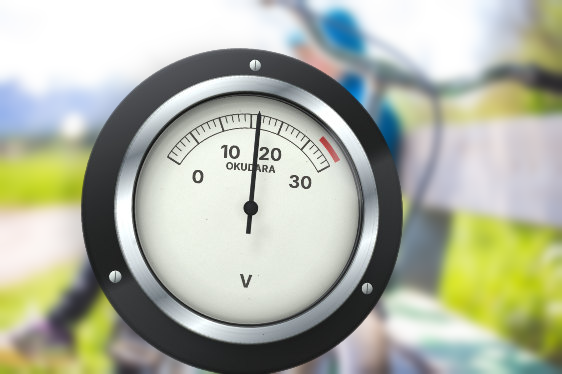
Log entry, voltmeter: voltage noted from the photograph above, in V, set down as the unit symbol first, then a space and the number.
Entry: V 16
